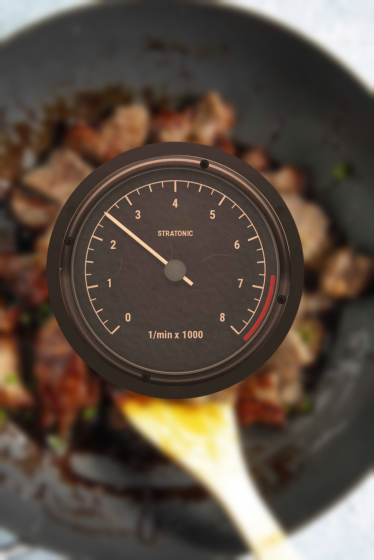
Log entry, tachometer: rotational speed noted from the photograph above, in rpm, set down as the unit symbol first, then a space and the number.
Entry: rpm 2500
